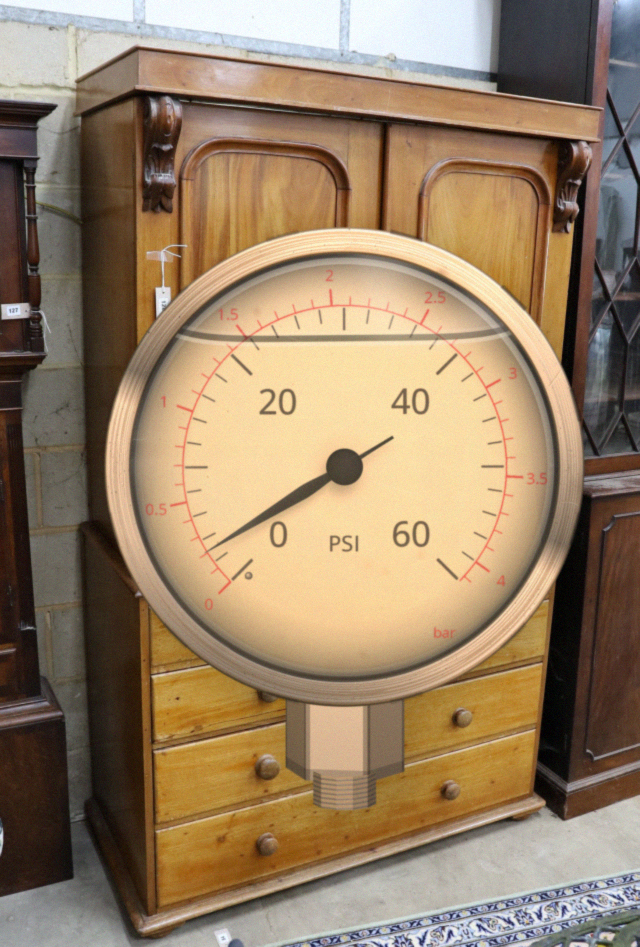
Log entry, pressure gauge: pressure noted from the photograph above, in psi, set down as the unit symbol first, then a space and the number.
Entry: psi 3
